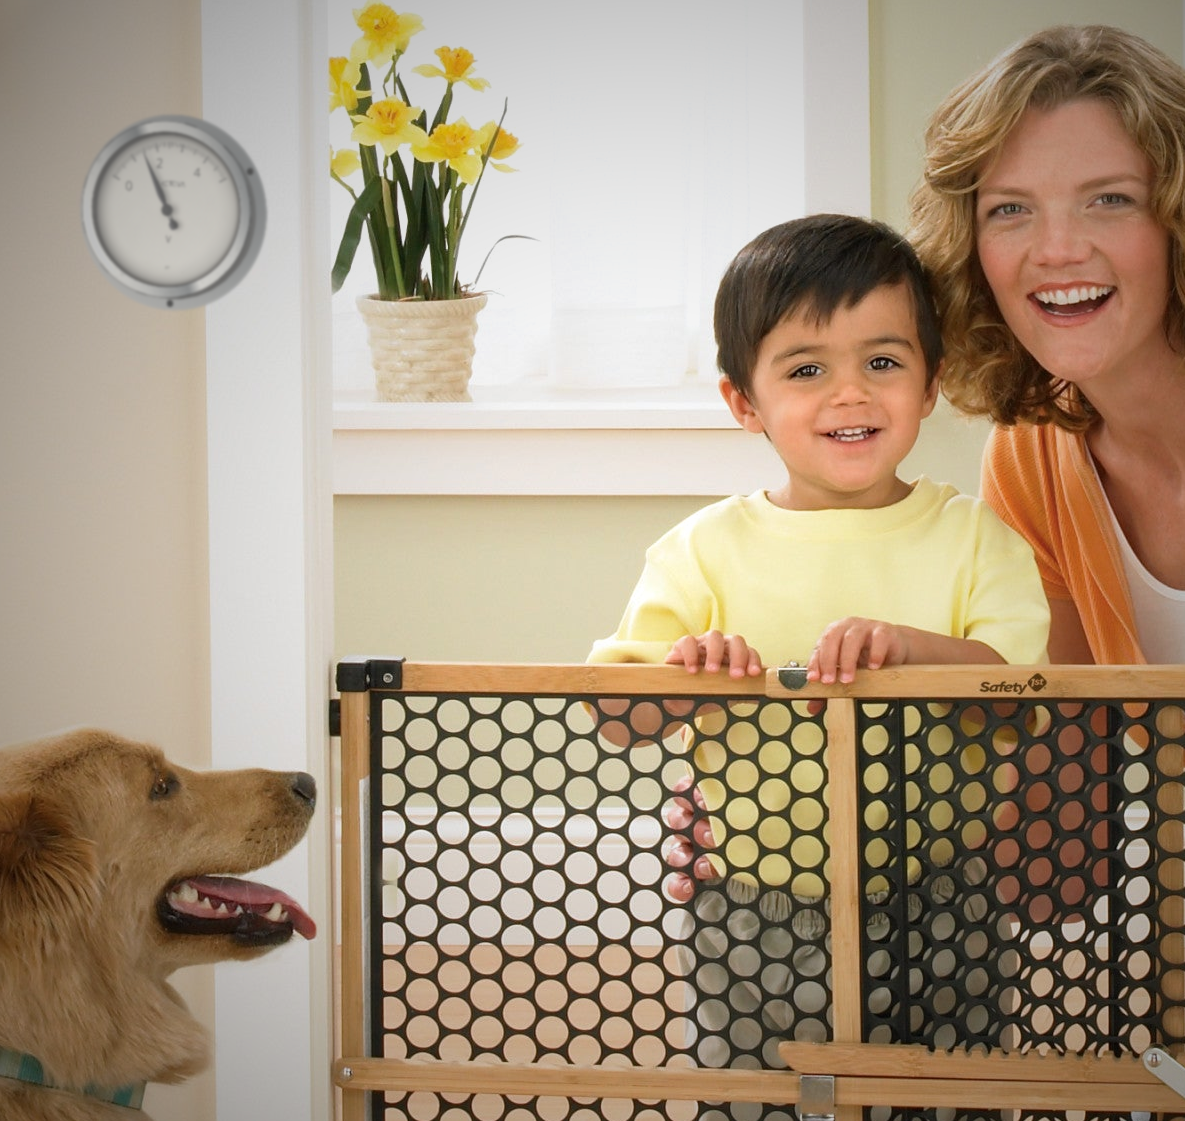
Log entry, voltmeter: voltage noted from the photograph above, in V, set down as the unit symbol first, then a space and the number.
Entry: V 1.5
